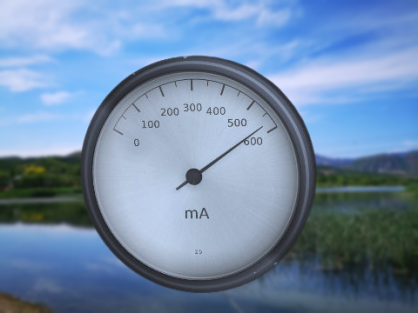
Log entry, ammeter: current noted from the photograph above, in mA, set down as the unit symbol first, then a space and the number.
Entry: mA 575
